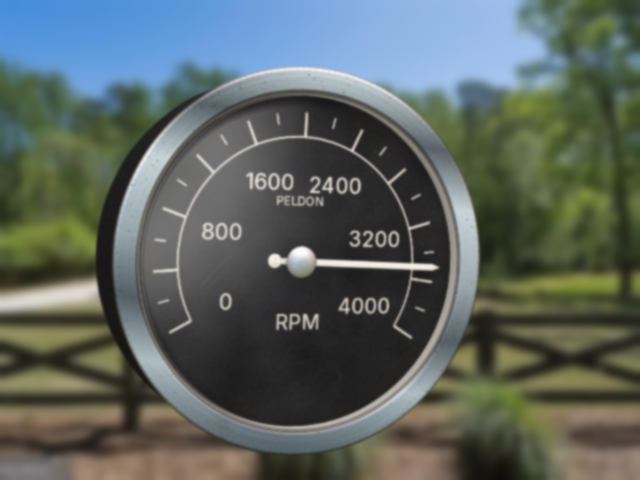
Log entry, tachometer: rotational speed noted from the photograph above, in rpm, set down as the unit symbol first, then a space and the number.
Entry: rpm 3500
